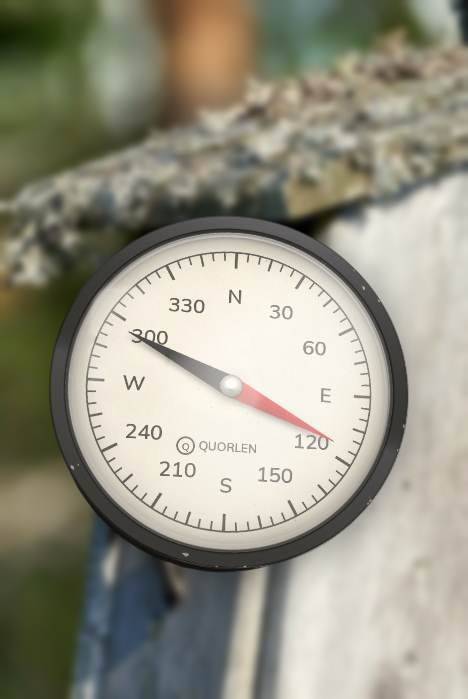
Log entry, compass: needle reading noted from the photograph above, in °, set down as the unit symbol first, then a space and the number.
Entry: ° 115
